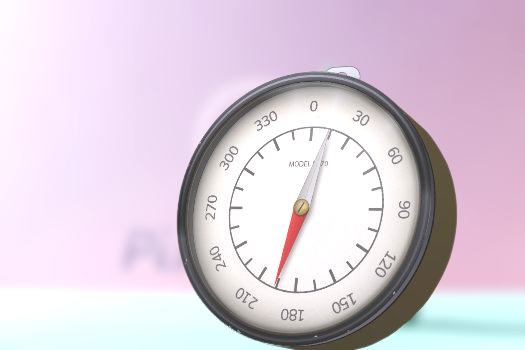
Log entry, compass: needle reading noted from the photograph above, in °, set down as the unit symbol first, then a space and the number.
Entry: ° 195
